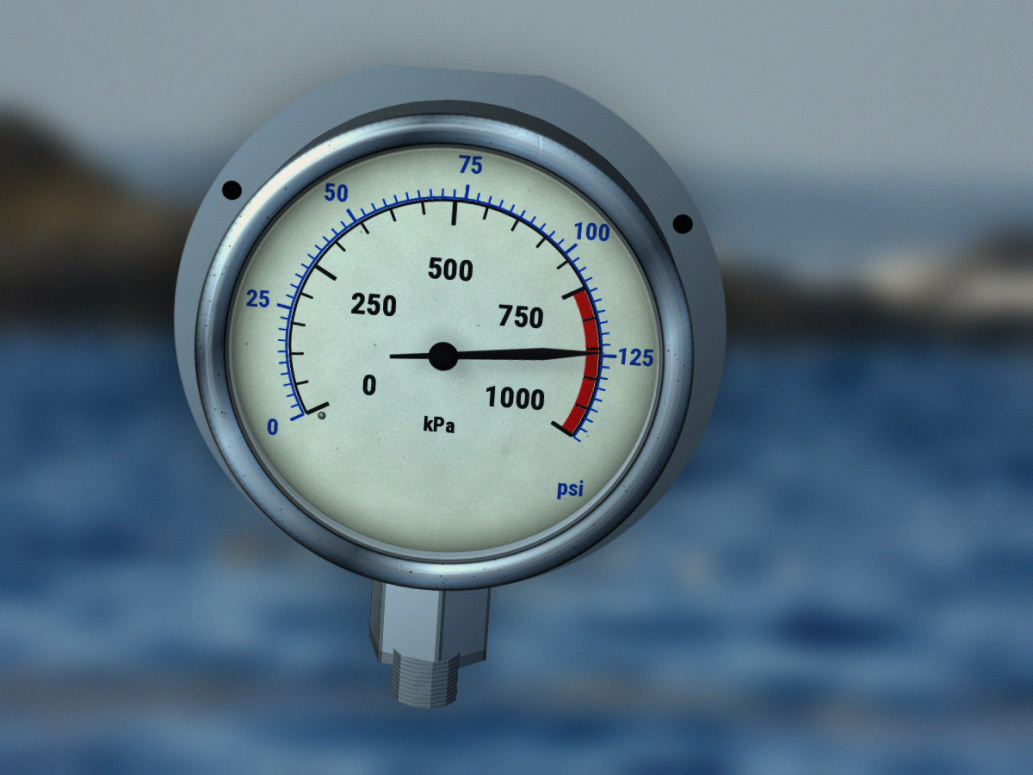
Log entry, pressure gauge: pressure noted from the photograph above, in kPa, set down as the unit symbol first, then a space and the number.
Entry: kPa 850
